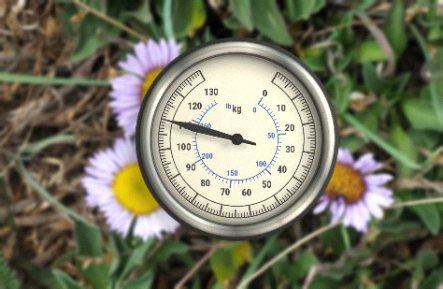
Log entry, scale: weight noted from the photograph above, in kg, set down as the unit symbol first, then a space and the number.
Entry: kg 110
